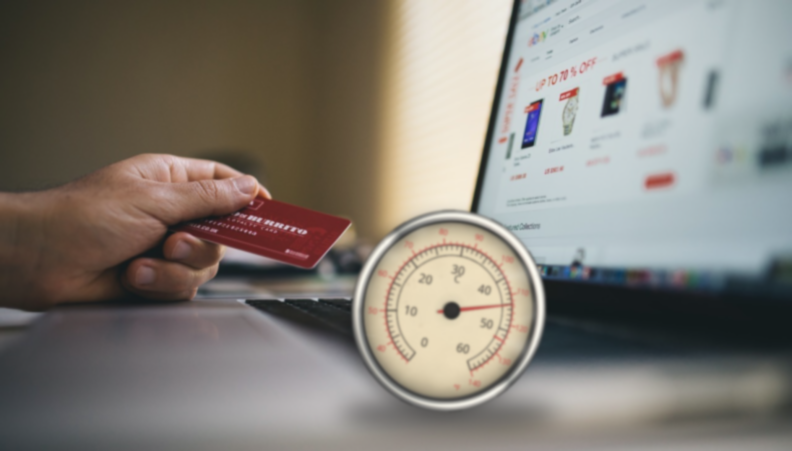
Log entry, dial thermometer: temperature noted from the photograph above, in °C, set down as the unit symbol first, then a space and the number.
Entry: °C 45
